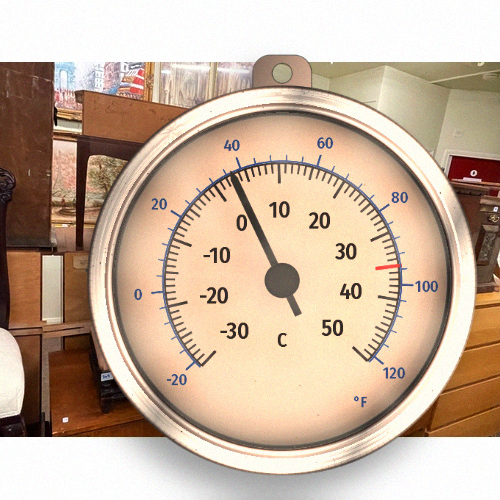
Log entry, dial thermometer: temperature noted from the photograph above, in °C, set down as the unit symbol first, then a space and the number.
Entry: °C 3
